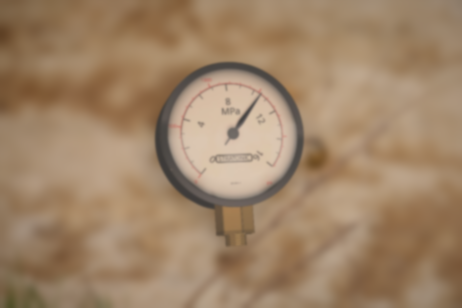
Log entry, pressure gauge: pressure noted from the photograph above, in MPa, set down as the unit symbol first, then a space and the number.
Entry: MPa 10.5
